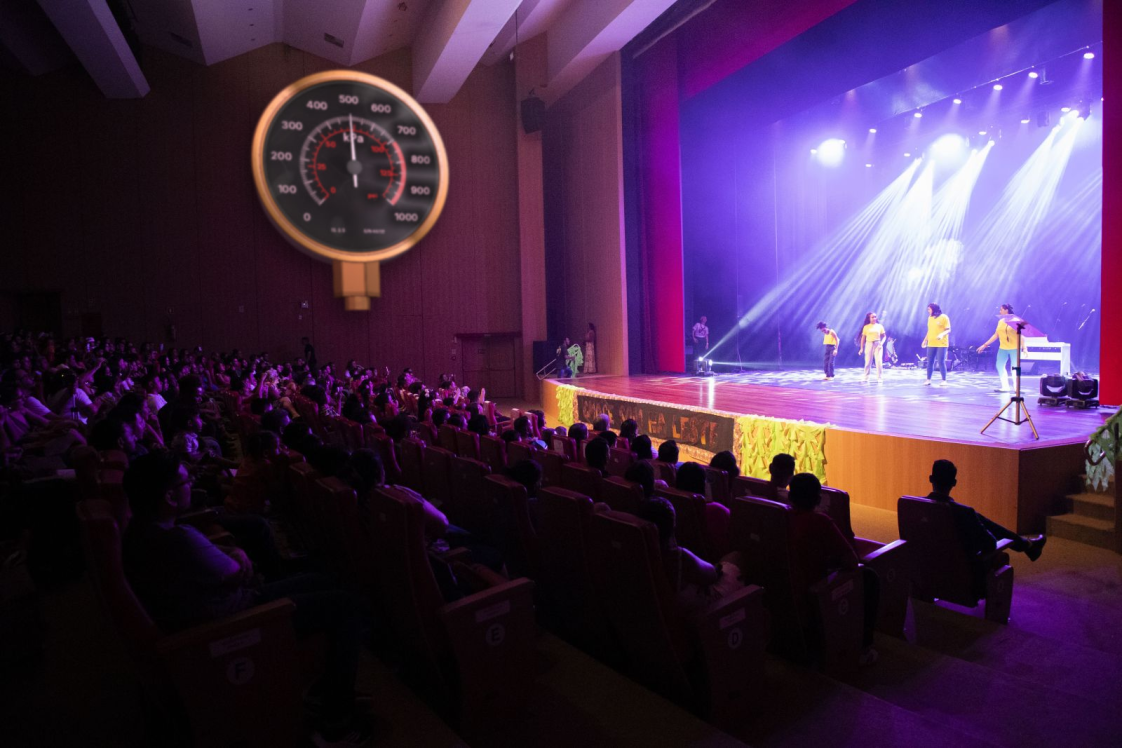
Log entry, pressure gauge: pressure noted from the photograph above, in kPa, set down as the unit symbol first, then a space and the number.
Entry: kPa 500
